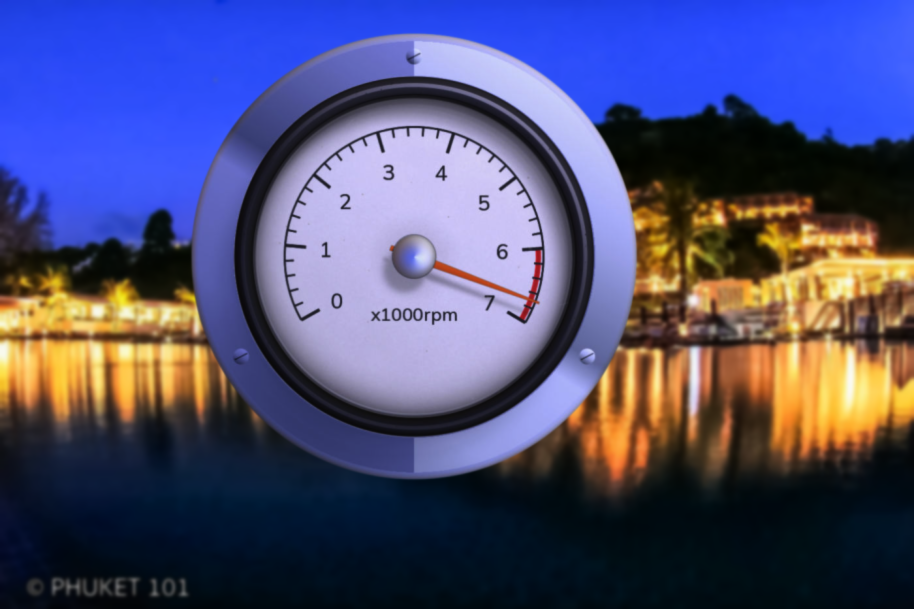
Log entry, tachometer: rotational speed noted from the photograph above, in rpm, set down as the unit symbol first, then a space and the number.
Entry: rpm 6700
